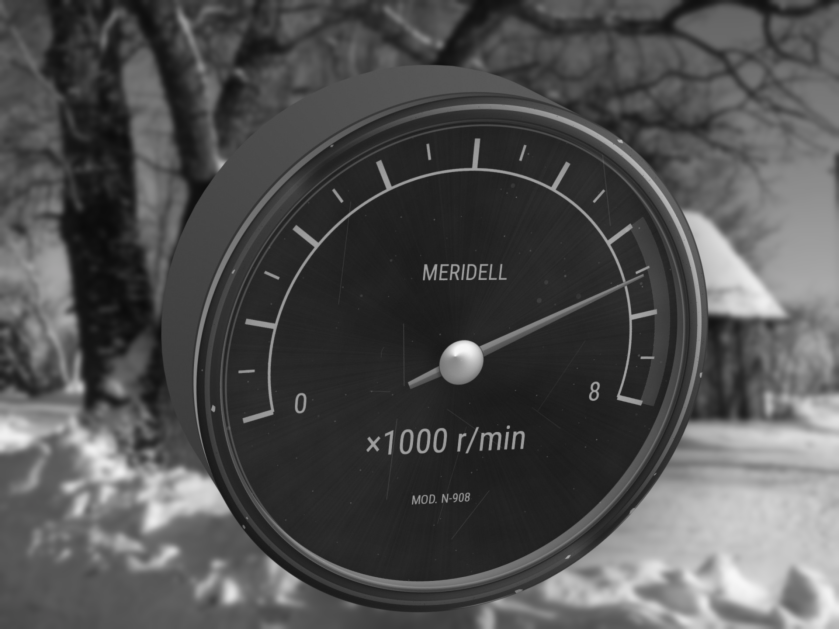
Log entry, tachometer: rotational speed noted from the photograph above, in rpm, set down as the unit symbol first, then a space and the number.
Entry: rpm 6500
